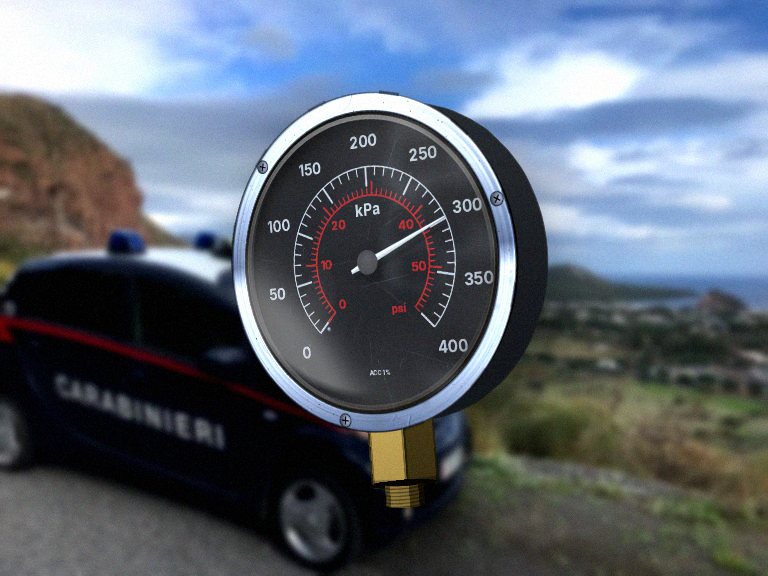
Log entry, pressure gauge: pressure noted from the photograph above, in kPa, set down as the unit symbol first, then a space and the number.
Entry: kPa 300
